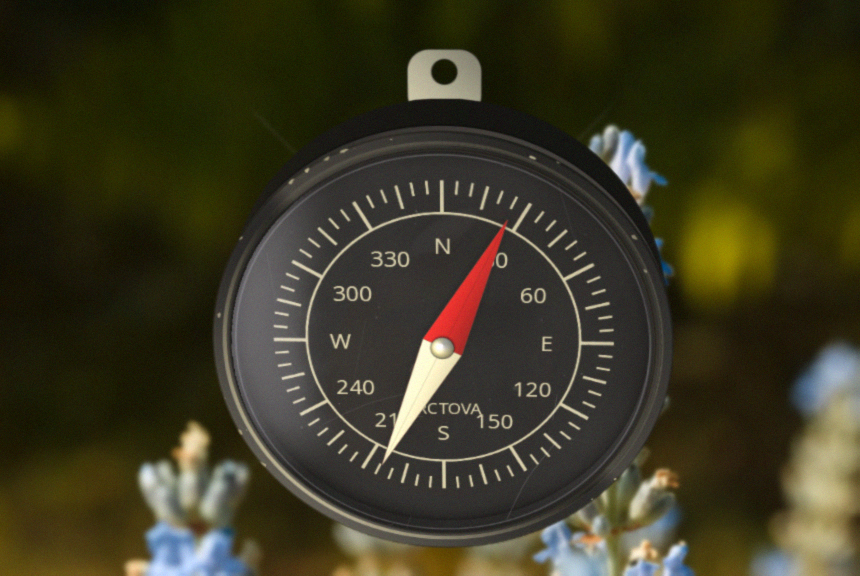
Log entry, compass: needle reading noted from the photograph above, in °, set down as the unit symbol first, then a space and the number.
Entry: ° 25
